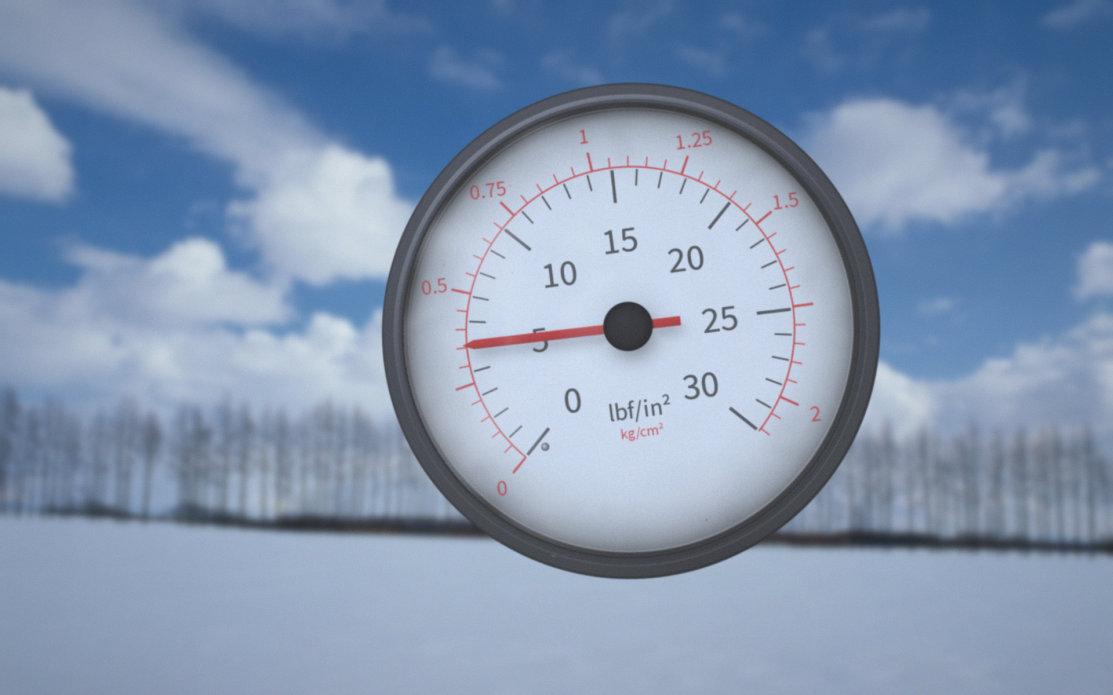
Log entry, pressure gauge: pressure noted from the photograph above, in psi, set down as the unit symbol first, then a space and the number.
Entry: psi 5
